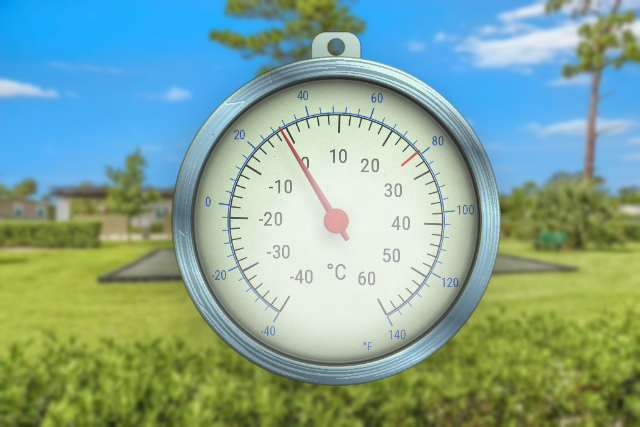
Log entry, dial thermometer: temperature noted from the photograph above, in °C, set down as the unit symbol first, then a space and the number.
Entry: °C -1
